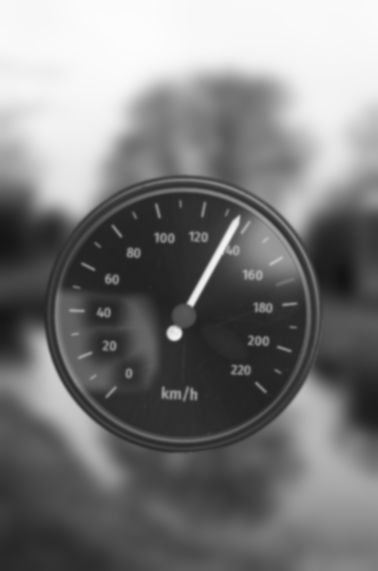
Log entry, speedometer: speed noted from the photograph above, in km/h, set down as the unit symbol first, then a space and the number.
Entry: km/h 135
